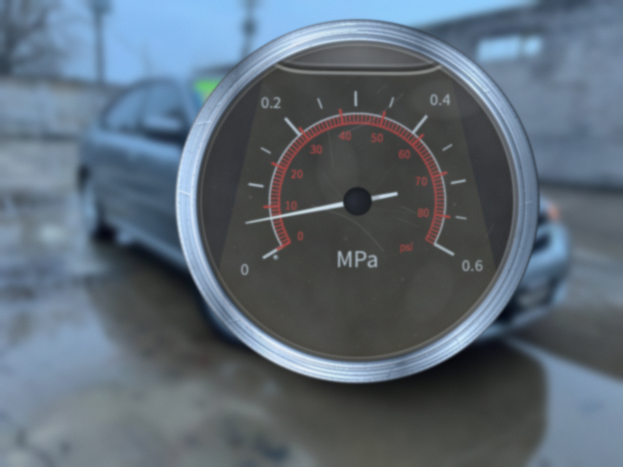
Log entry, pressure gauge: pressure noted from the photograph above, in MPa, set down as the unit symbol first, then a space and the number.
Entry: MPa 0.05
